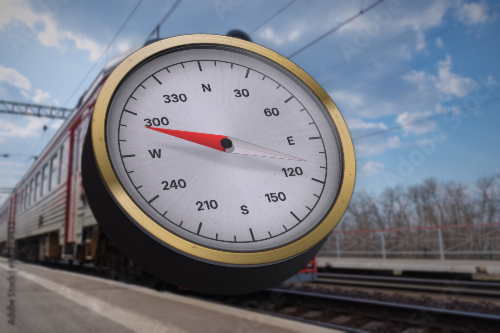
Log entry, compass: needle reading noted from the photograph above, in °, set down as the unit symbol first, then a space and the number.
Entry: ° 290
